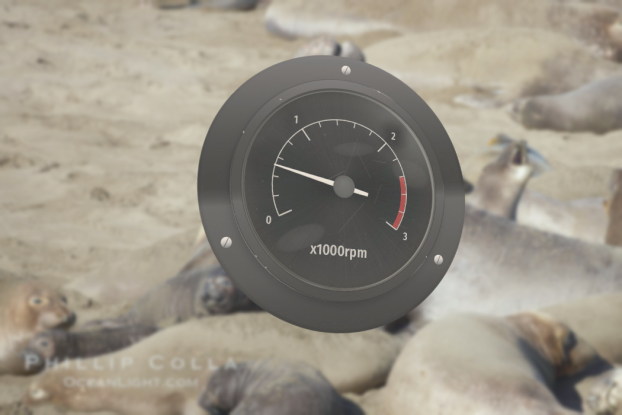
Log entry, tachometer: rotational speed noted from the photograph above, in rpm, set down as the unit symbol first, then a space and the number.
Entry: rpm 500
